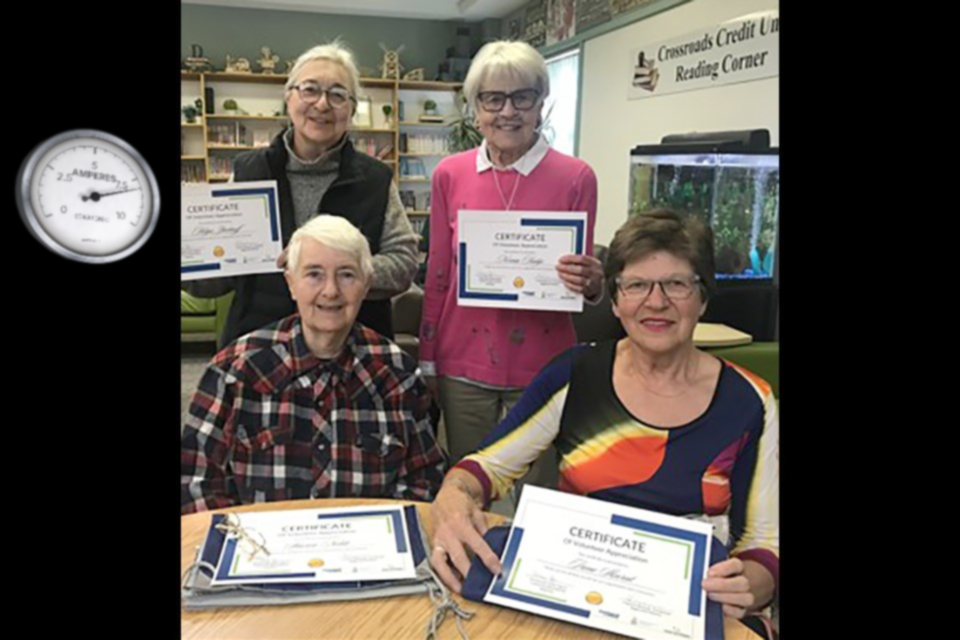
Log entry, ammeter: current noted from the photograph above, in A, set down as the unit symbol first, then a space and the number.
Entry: A 8
